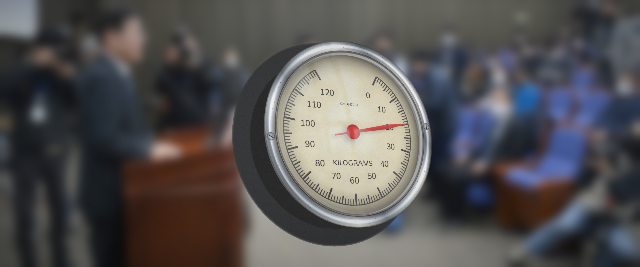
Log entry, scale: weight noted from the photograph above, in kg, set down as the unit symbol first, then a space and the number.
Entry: kg 20
